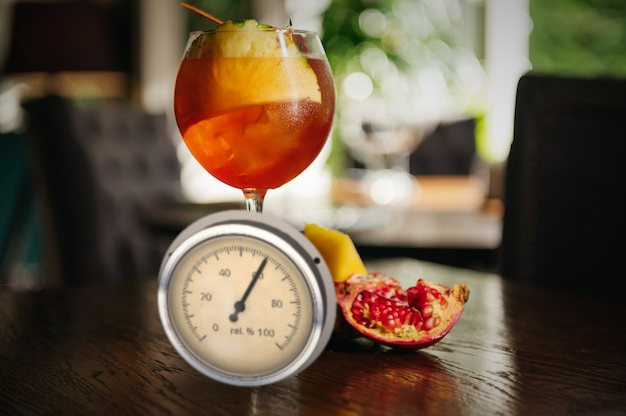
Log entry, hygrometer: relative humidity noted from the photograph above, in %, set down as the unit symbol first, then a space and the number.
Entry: % 60
